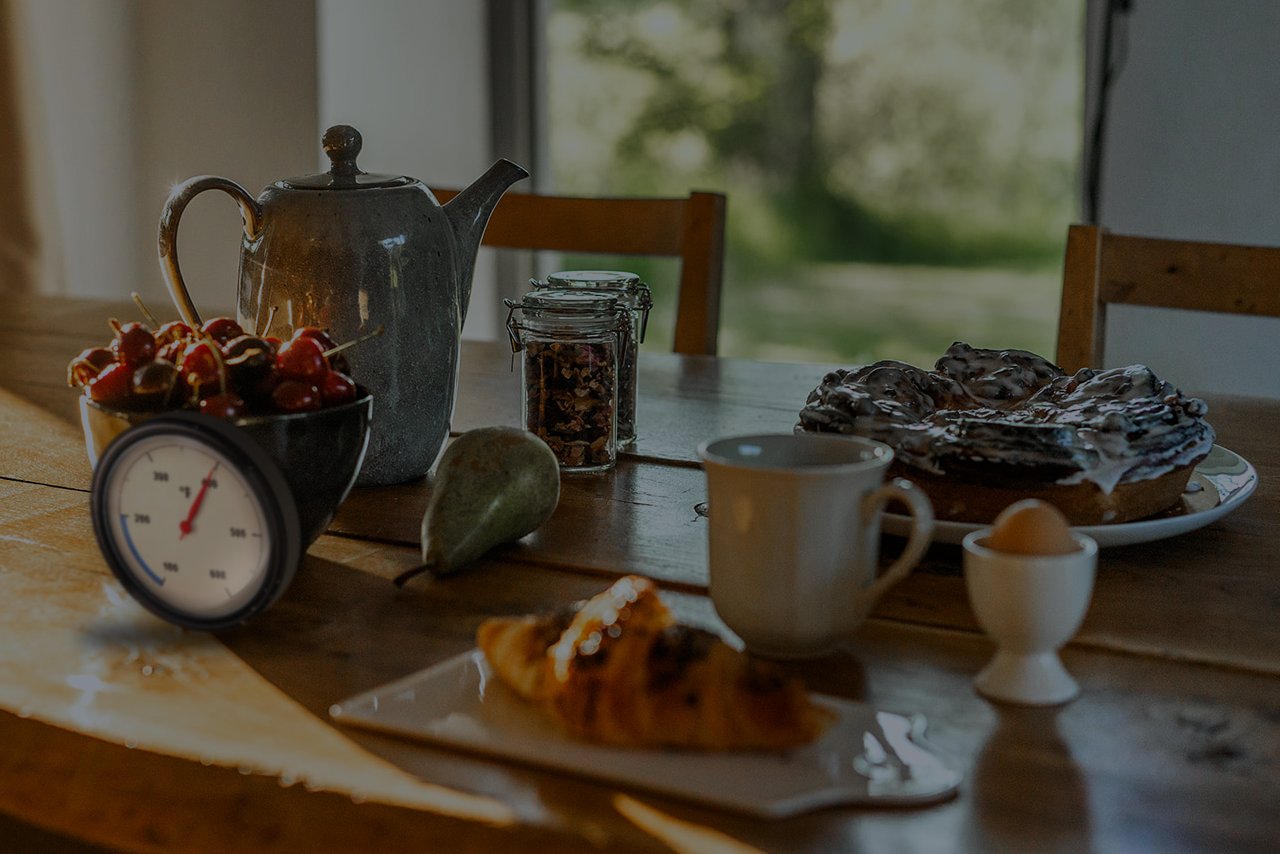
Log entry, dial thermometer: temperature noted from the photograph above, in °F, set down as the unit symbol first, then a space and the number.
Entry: °F 400
